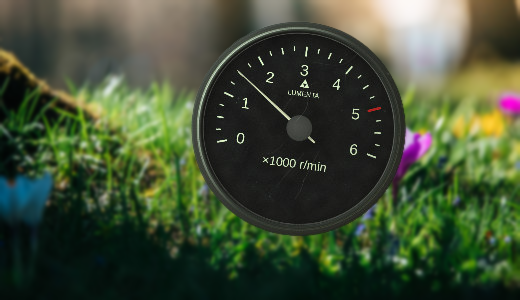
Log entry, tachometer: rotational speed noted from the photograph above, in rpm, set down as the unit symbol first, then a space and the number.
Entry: rpm 1500
